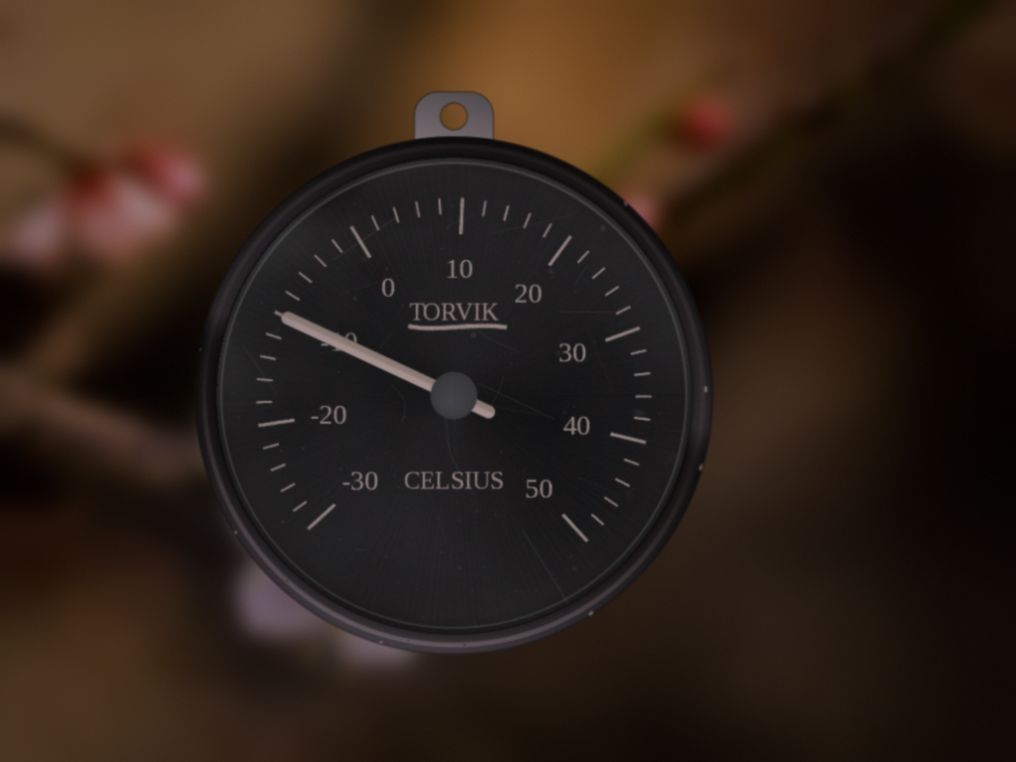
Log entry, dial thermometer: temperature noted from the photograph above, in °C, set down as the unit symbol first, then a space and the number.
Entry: °C -10
